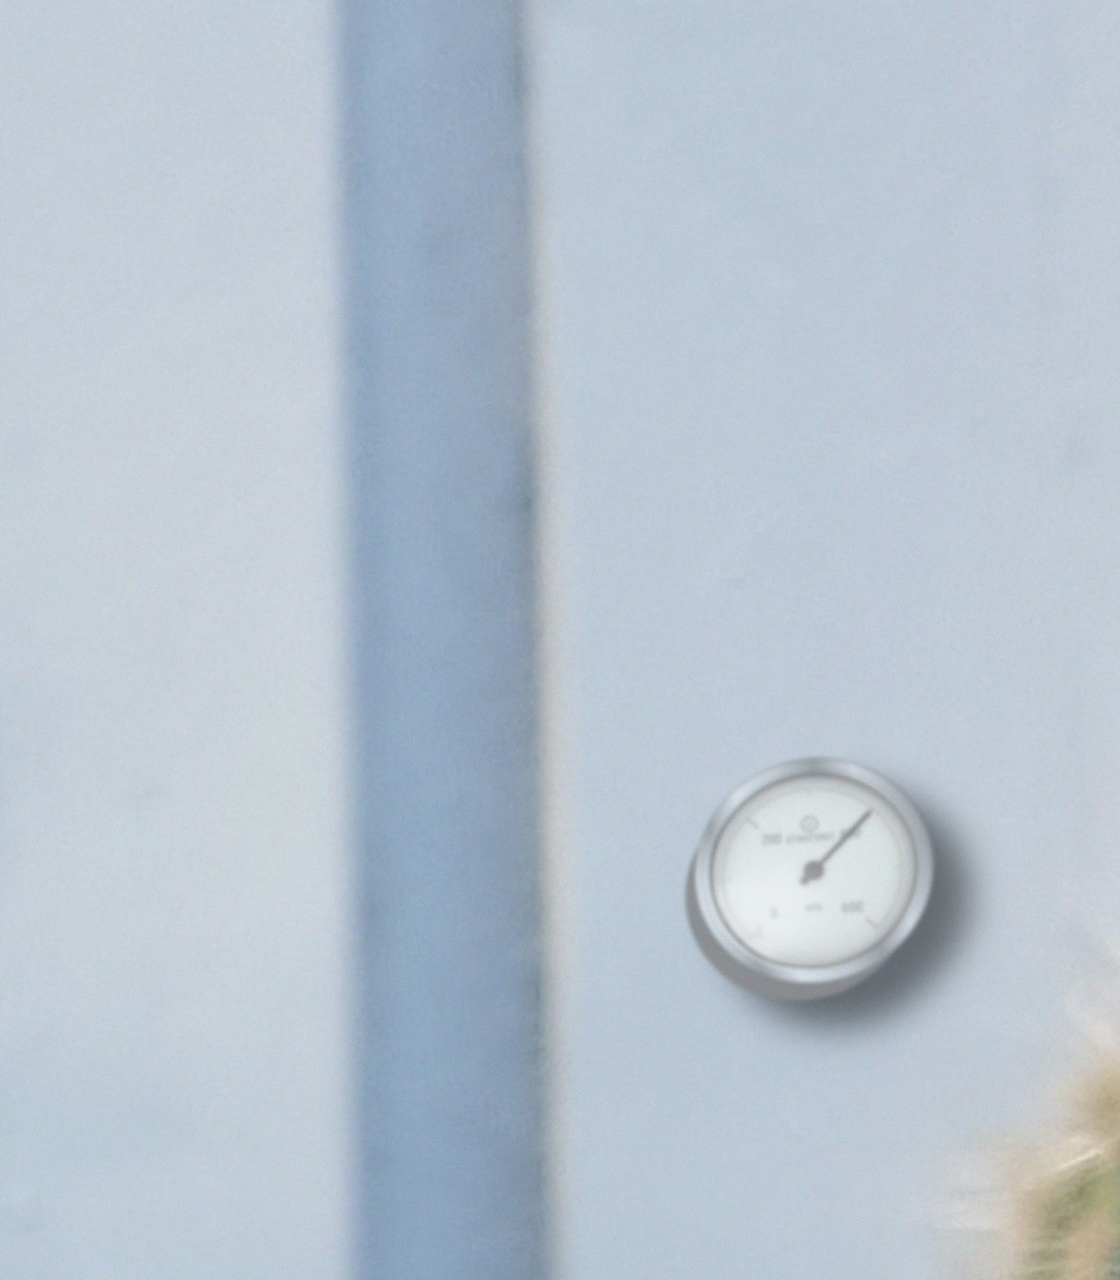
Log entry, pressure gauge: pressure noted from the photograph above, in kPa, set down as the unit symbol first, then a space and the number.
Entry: kPa 400
